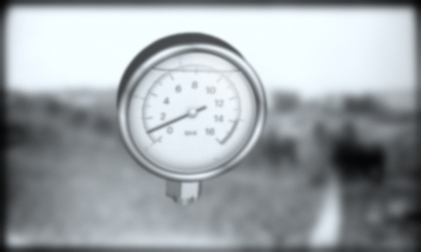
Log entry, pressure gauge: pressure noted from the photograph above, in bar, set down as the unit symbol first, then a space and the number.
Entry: bar 1
